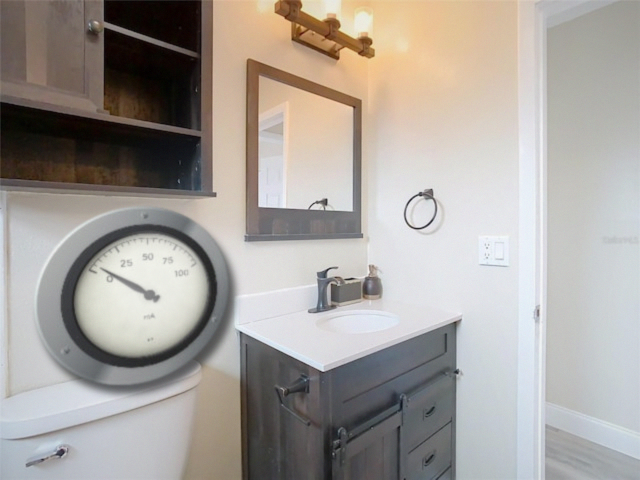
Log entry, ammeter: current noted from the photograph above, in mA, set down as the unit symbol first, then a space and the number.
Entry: mA 5
